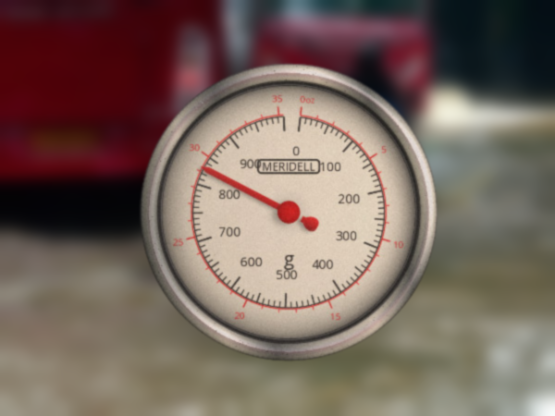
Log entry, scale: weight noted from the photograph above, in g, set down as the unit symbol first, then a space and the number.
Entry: g 830
